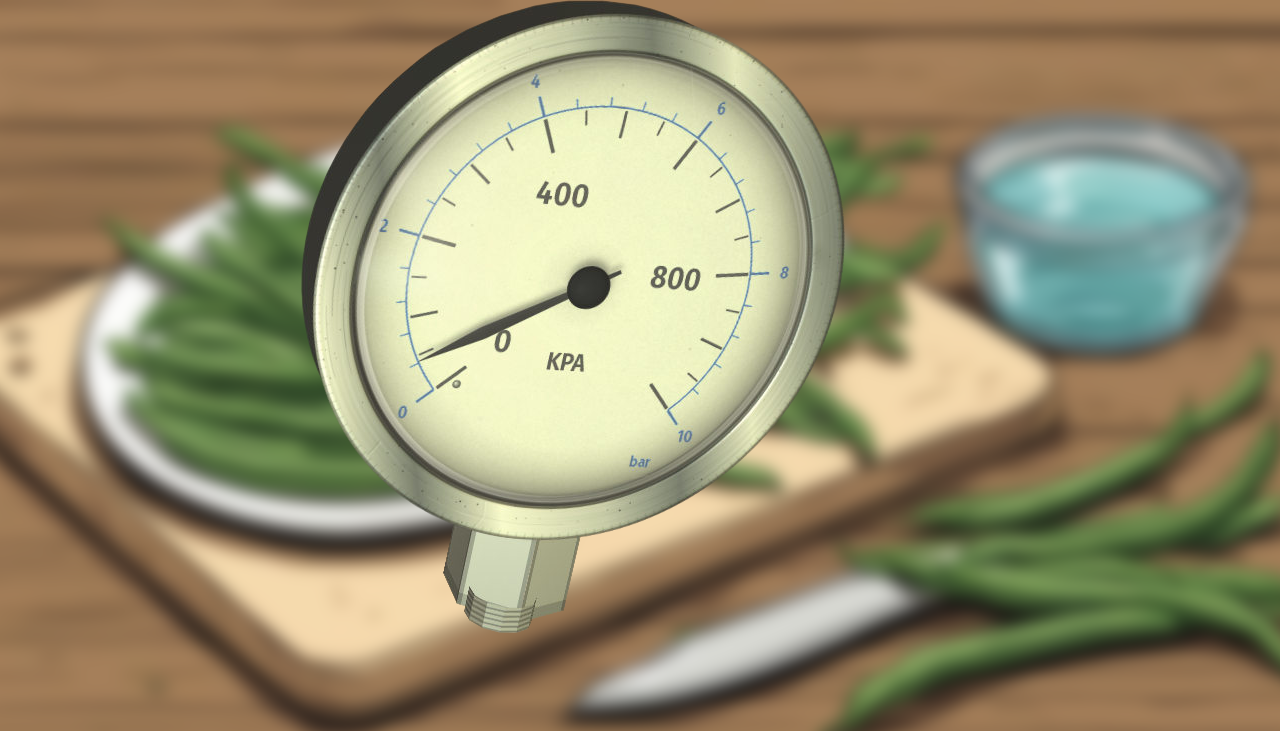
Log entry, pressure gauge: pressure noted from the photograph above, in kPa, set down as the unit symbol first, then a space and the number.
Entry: kPa 50
